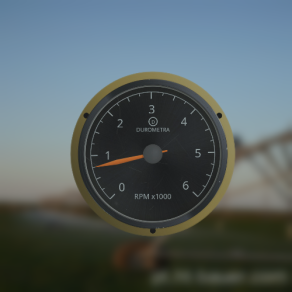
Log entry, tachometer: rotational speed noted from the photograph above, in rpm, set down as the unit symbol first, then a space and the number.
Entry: rpm 750
